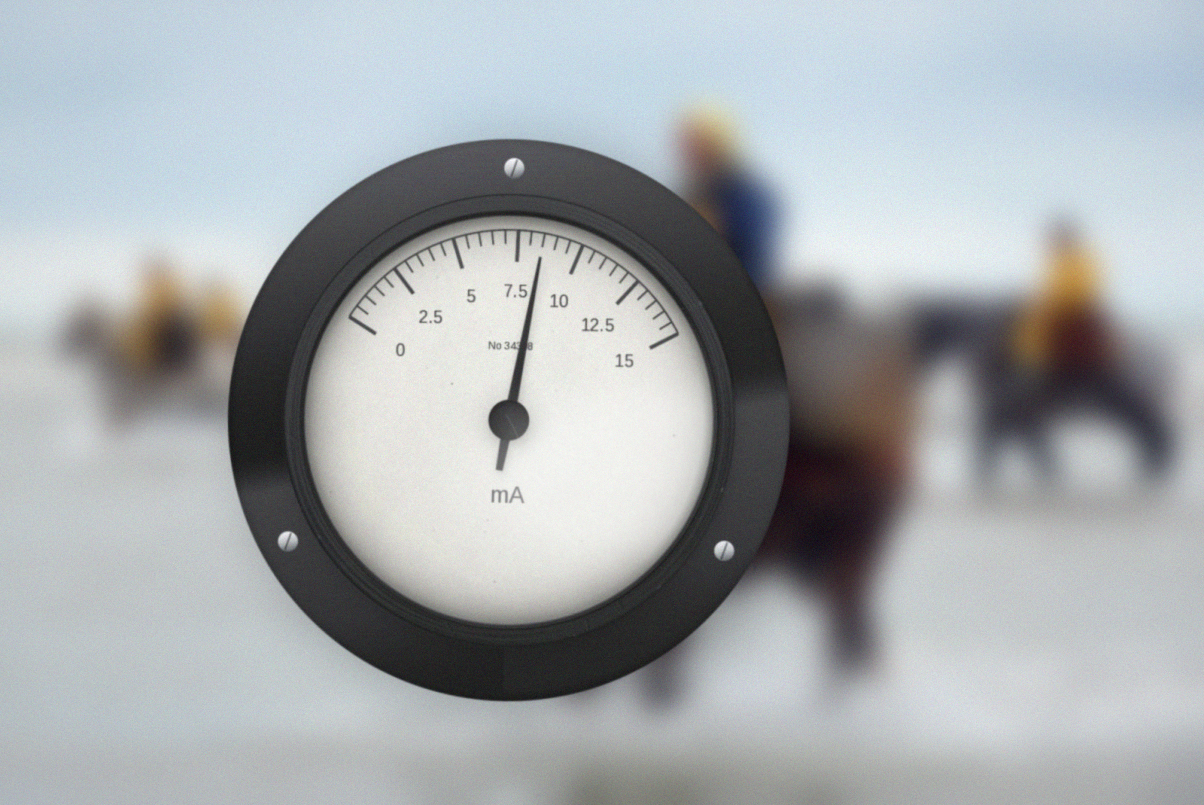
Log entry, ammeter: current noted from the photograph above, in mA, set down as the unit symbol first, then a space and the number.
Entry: mA 8.5
